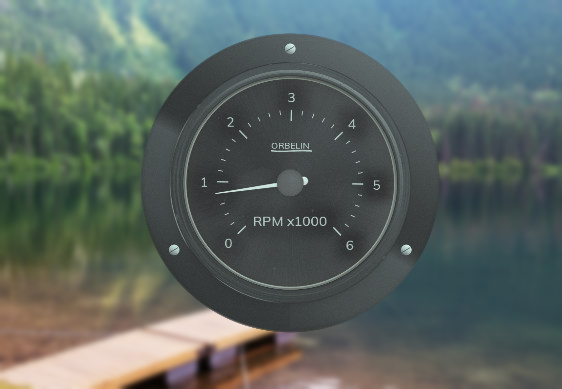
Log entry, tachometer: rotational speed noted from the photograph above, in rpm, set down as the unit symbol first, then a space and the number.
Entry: rpm 800
